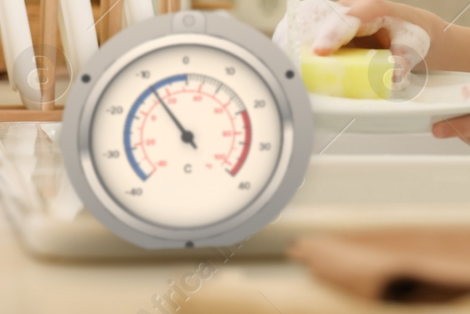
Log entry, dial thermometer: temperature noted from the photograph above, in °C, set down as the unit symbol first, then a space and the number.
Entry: °C -10
